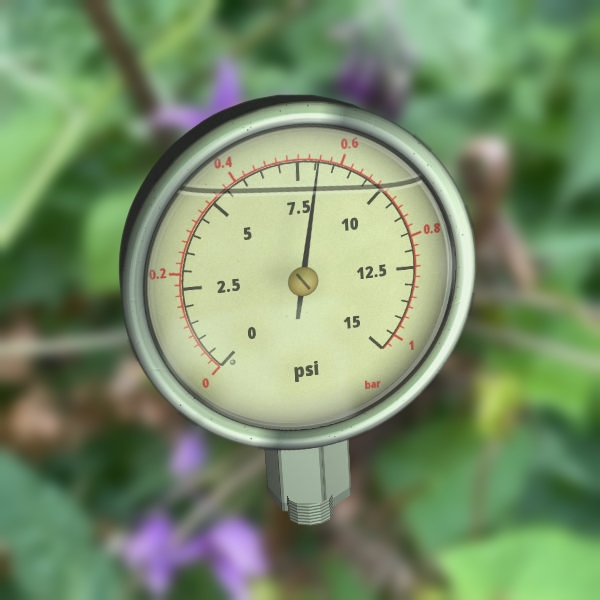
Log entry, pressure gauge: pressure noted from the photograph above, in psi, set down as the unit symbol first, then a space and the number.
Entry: psi 8
